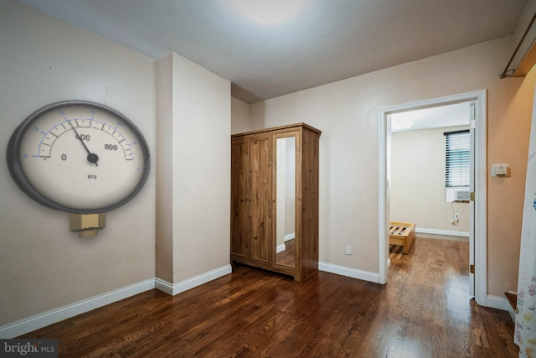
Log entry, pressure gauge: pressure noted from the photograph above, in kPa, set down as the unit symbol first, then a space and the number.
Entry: kPa 350
